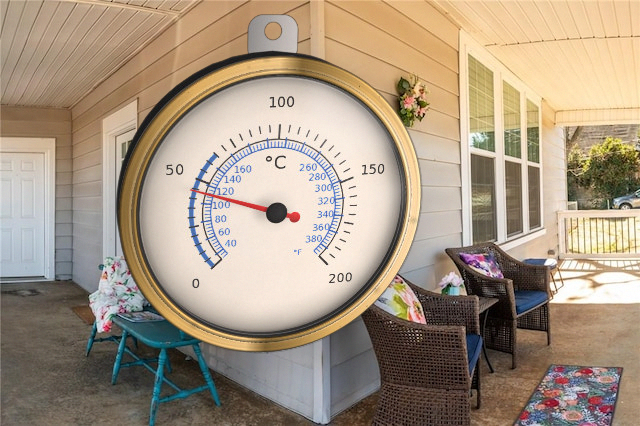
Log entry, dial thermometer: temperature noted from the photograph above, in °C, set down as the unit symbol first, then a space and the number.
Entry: °C 45
